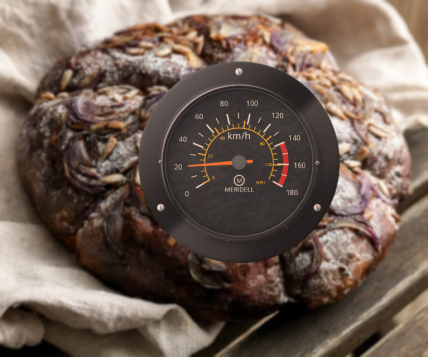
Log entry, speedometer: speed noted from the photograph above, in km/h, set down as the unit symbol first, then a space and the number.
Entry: km/h 20
